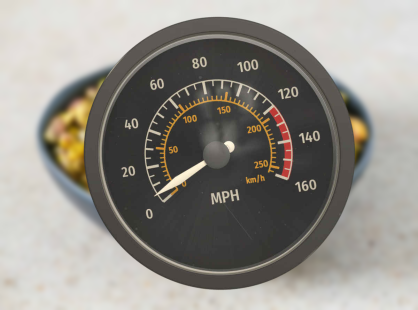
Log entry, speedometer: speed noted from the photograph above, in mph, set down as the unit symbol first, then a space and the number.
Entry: mph 5
